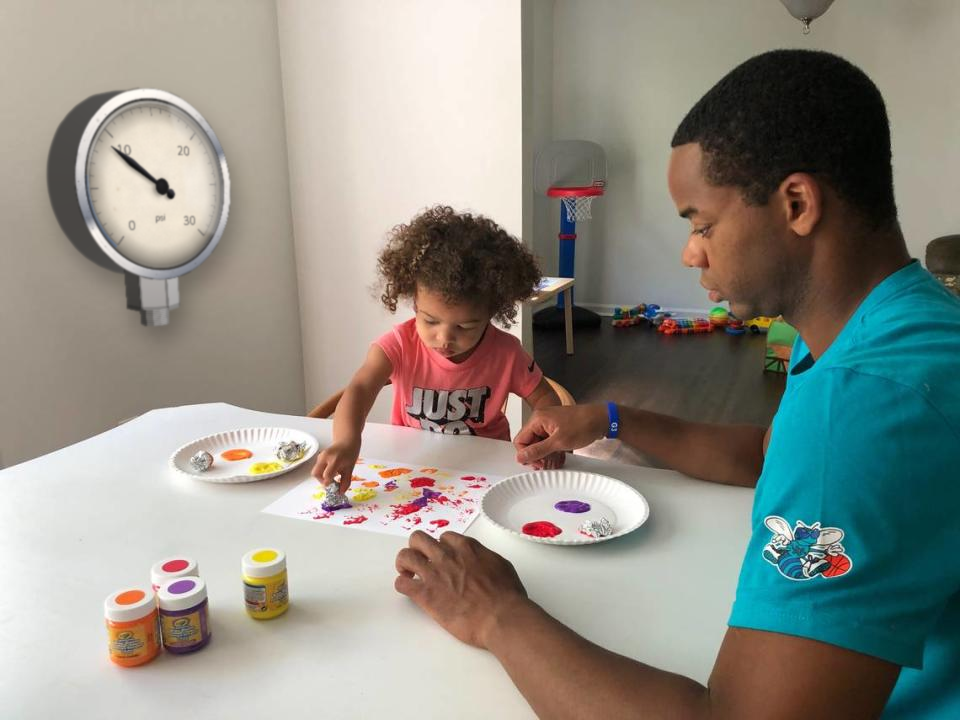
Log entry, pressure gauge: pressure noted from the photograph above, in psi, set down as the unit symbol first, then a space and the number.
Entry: psi 9
